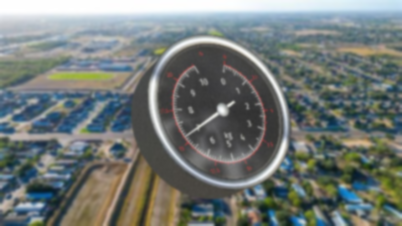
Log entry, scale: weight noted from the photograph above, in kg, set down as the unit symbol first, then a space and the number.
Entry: kg 7
